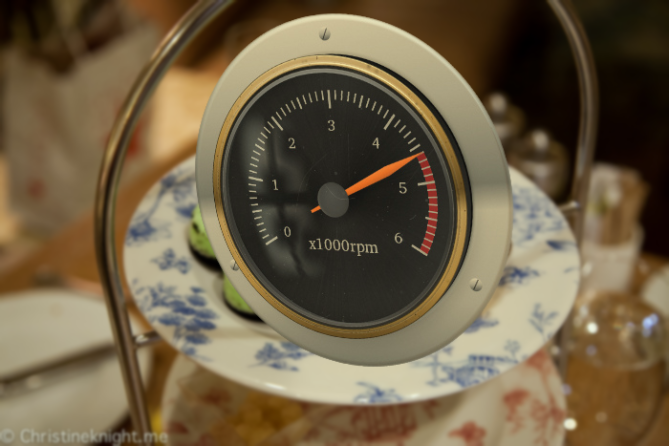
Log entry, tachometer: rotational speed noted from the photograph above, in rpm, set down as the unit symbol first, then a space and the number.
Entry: rpm 4600
